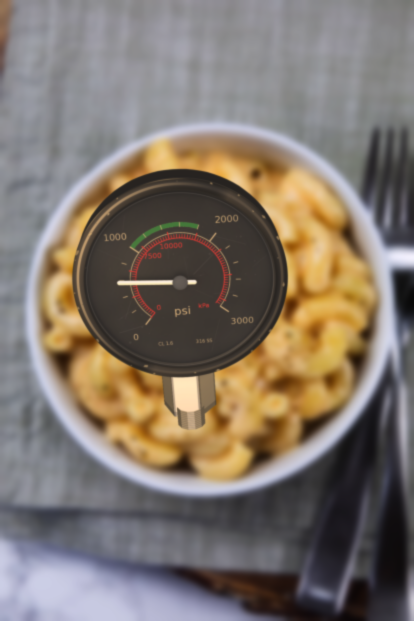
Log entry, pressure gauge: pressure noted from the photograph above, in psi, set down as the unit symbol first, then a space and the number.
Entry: psi 600
